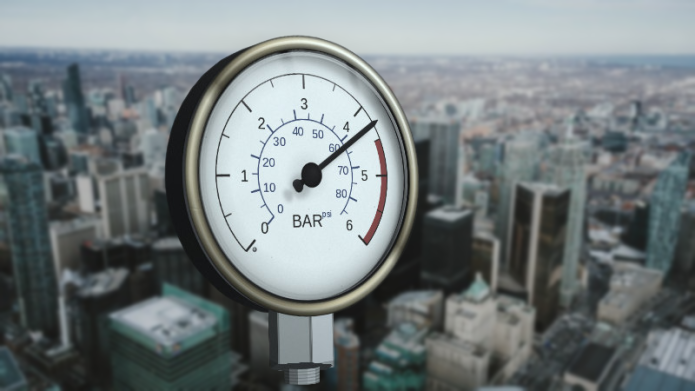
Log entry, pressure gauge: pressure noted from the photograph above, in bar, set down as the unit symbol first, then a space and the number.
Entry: bar 4.25
